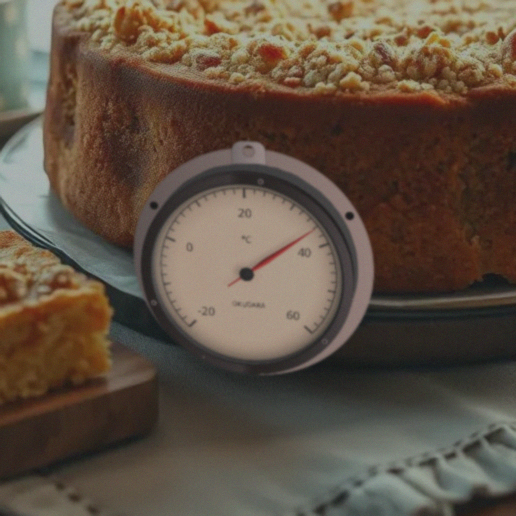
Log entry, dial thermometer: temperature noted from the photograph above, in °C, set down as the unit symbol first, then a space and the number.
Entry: °C 36
